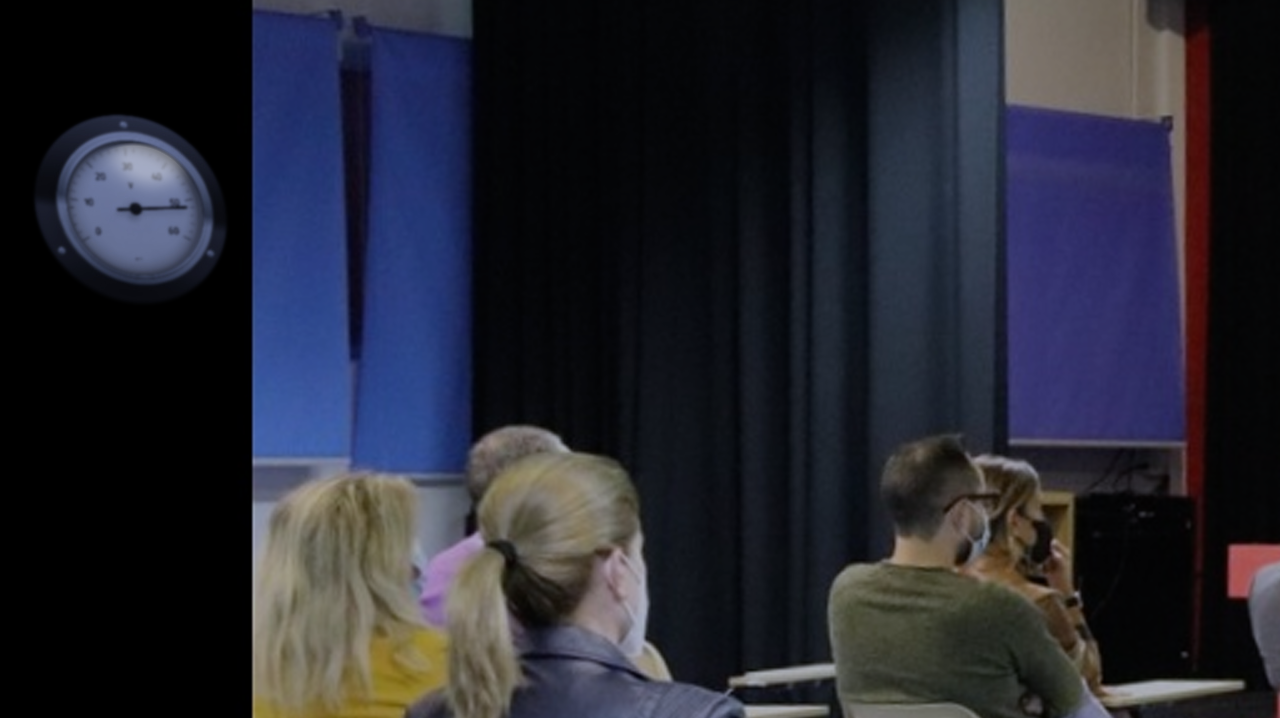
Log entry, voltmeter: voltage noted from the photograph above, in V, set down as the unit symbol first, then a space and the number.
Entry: V 52
